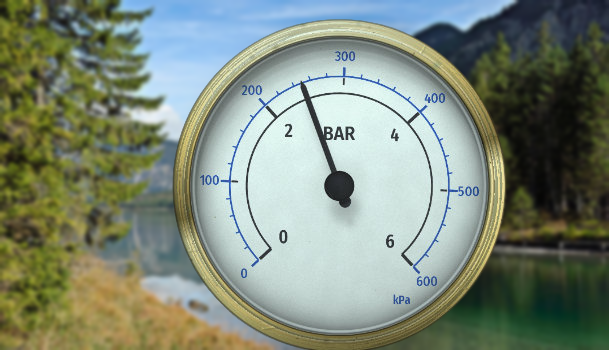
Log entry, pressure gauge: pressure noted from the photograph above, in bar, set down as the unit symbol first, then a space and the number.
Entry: bar 2.5
